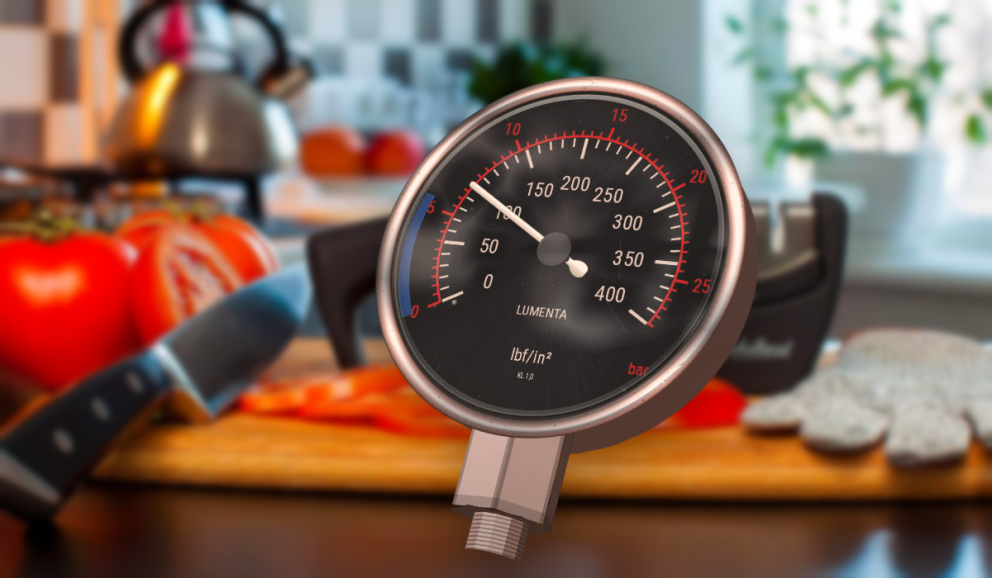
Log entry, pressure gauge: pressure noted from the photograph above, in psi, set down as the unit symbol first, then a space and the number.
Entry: psi 100
